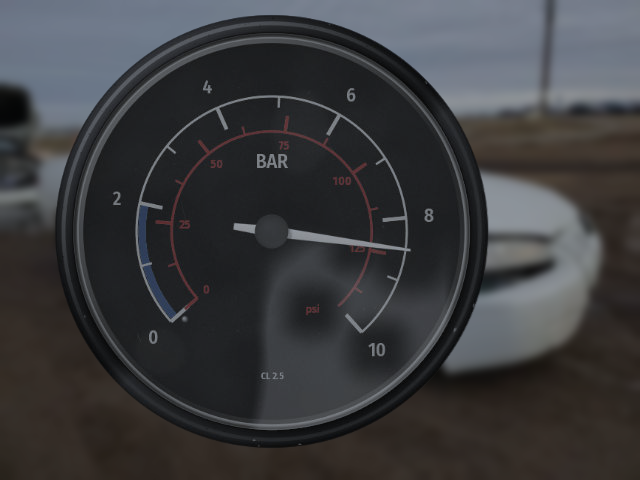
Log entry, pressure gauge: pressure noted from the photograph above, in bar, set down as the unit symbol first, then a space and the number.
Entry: bar 8.5
